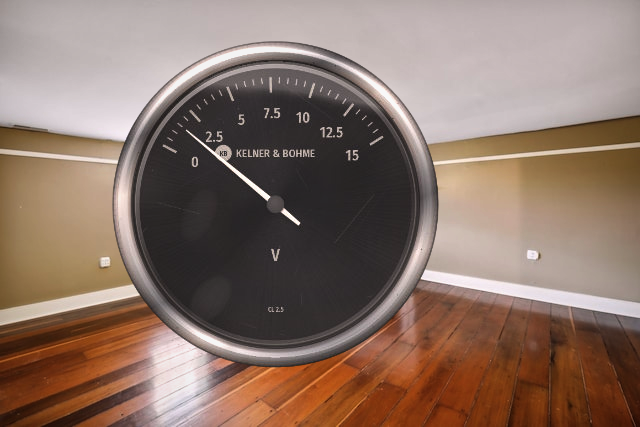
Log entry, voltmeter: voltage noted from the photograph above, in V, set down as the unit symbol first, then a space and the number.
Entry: V 1.5
